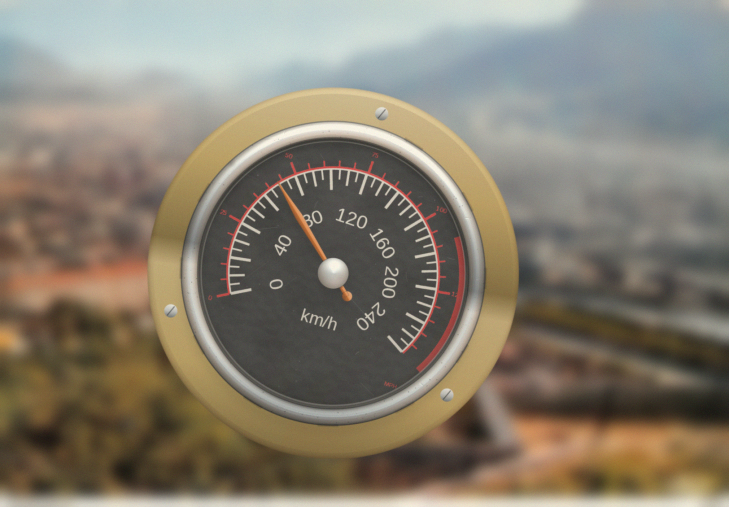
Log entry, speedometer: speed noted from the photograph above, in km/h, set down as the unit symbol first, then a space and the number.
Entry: km/h 70
